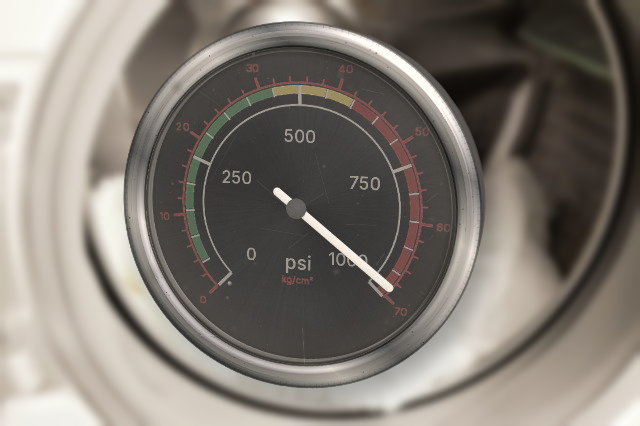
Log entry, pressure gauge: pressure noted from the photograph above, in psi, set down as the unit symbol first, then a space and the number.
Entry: psi 975
